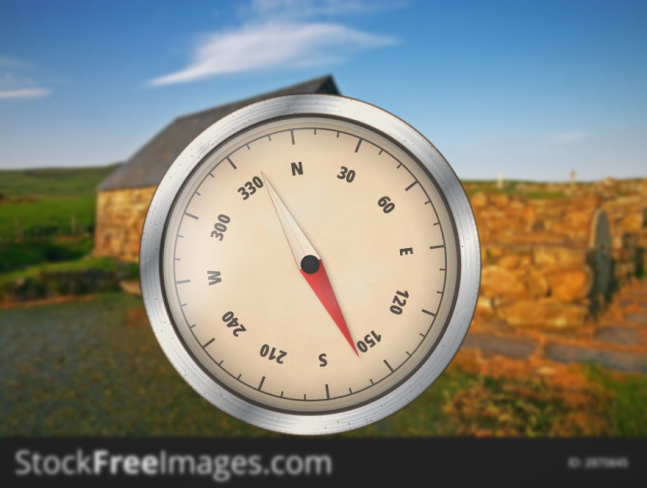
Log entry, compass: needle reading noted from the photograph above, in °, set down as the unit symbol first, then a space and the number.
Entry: ° 160
